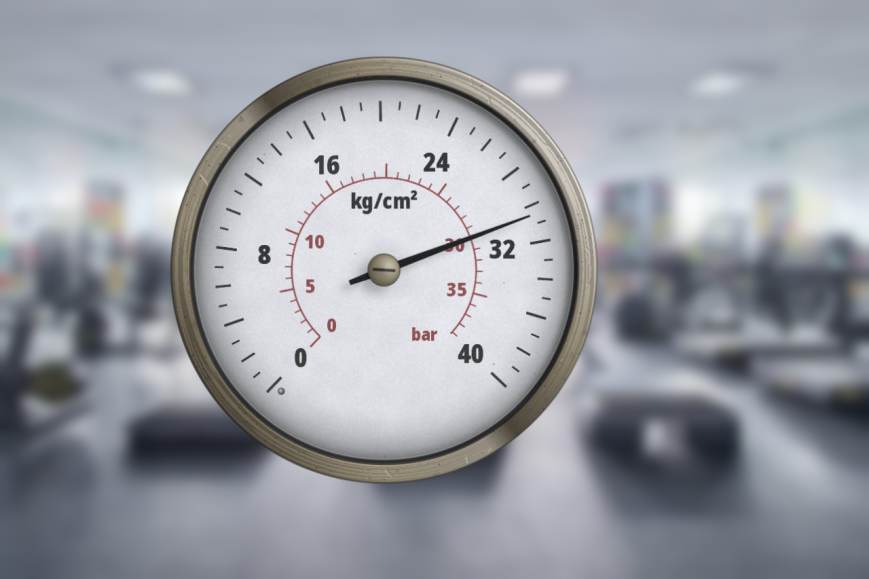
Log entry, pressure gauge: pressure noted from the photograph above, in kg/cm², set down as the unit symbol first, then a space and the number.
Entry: kg/cm² 30.5
